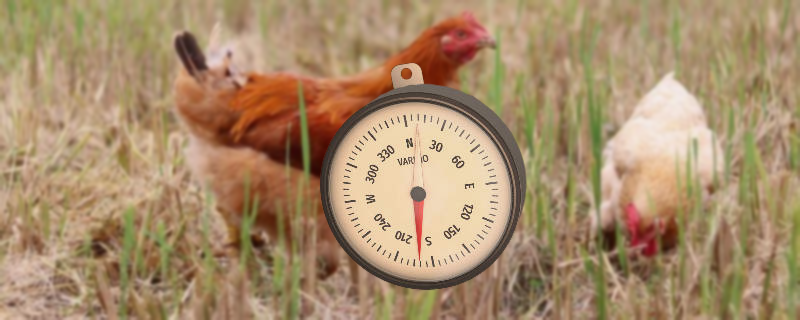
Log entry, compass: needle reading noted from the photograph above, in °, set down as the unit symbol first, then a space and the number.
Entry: ° 190
